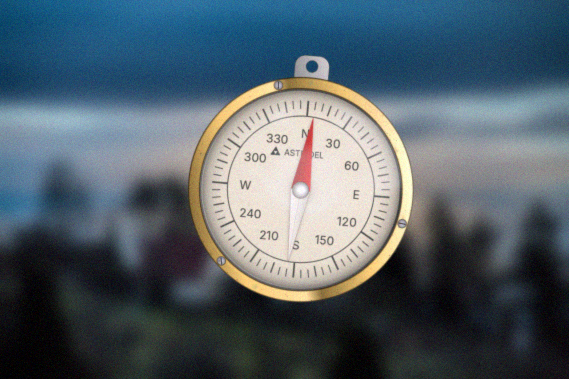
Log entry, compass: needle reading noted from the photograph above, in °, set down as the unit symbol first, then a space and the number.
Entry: ° 5
